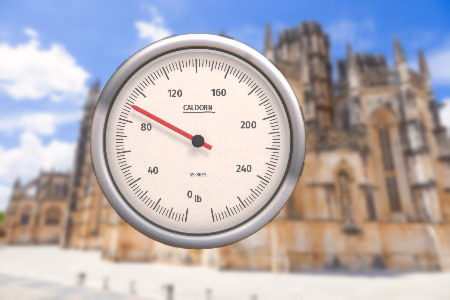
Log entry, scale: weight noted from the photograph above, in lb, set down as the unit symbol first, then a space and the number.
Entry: lb 90
